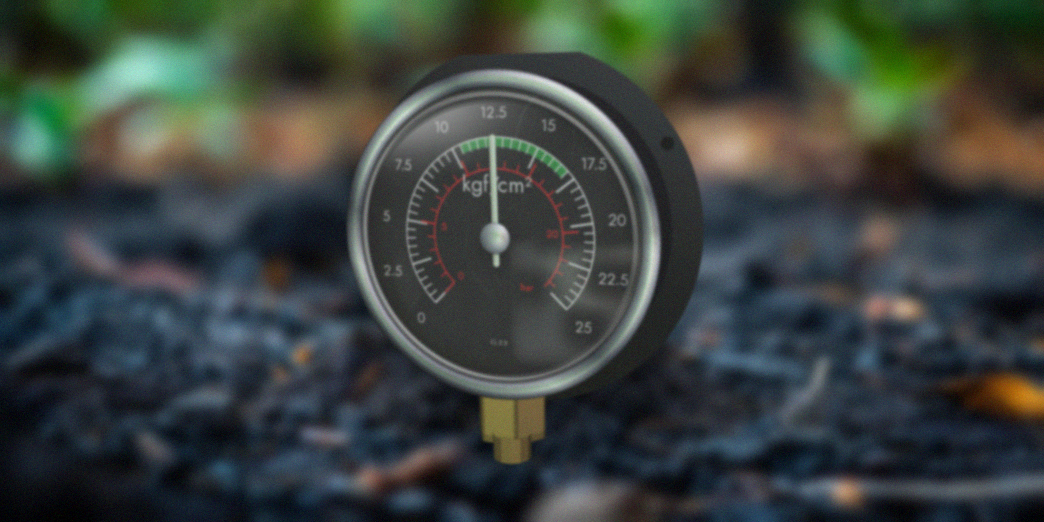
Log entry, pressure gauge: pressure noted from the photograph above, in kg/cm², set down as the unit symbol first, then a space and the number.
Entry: kg/cm² 12.5
